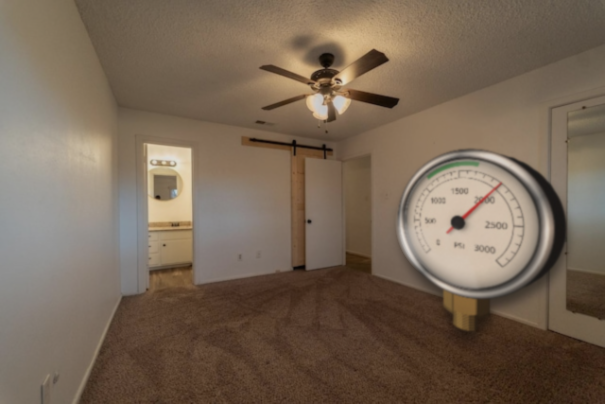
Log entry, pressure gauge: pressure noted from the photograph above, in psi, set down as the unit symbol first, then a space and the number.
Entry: psi 2000
